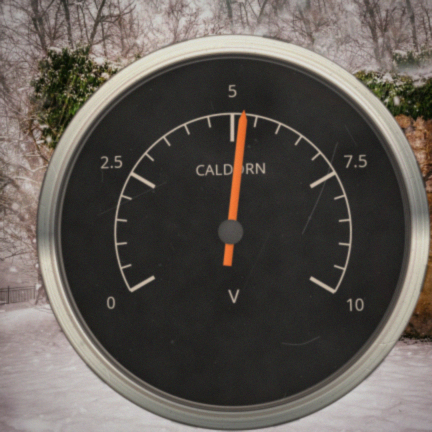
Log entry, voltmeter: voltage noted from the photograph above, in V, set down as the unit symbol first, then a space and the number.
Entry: V 5.25
